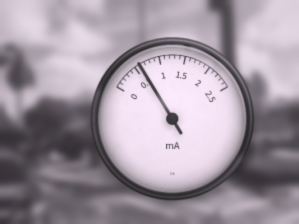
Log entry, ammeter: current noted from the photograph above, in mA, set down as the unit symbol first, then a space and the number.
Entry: mA 0.6
